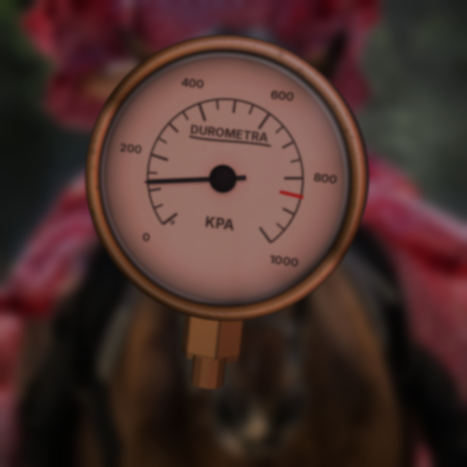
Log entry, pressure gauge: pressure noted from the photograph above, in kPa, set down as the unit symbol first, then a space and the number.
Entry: kPa 125
